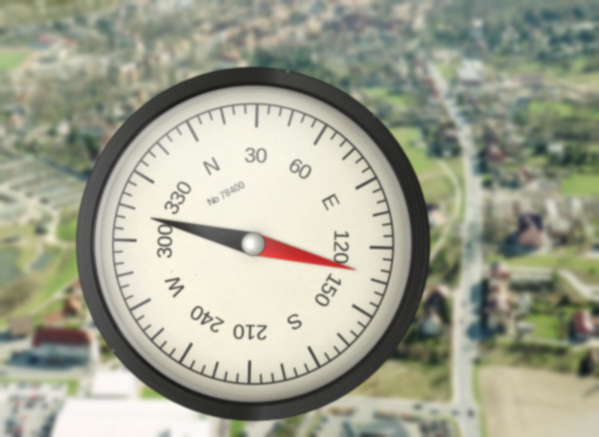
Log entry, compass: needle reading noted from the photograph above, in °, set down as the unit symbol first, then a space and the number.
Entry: ° 132.5
